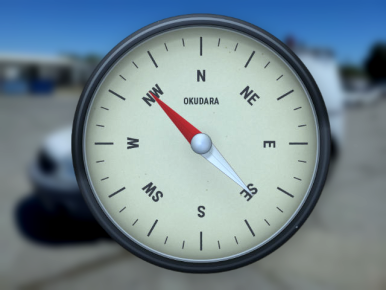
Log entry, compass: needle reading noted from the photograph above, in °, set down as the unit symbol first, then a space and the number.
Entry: ° 315
